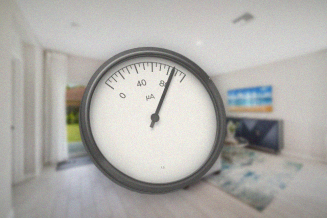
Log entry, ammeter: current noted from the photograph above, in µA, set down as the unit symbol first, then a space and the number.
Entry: µA 85
